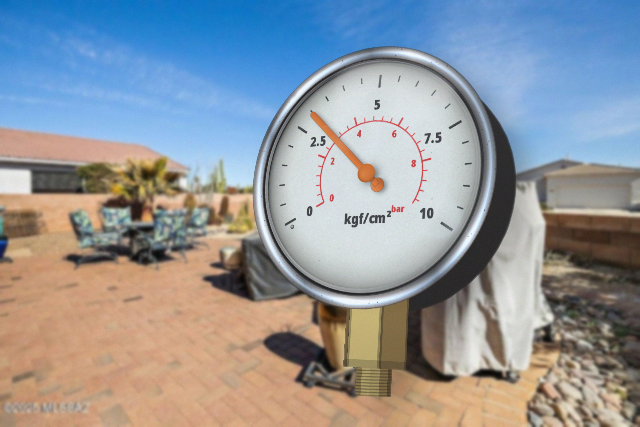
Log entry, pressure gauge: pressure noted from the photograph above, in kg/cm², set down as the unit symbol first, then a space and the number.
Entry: kg/cm² 3
